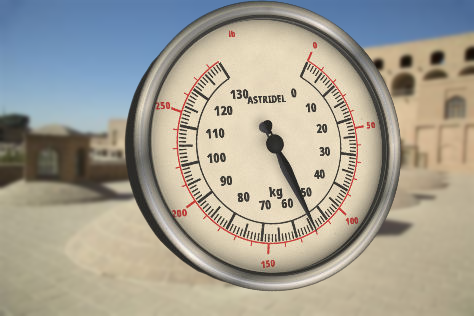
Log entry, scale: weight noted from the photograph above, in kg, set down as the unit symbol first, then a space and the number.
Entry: kg 55
